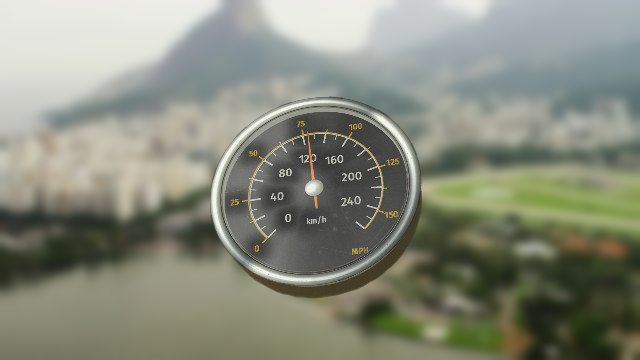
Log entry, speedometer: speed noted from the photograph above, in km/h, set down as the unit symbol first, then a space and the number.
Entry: km/h 125
